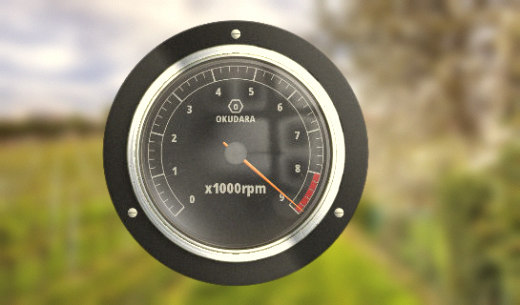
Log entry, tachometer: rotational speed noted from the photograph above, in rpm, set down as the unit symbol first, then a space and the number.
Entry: rpm 8900
